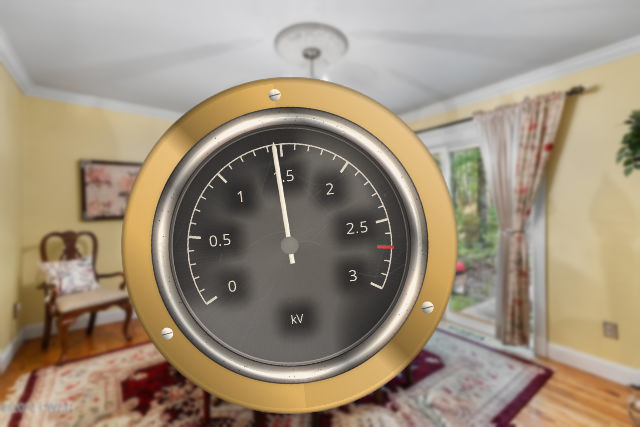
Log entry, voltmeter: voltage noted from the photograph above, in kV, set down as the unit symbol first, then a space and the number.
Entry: kV 1.45
